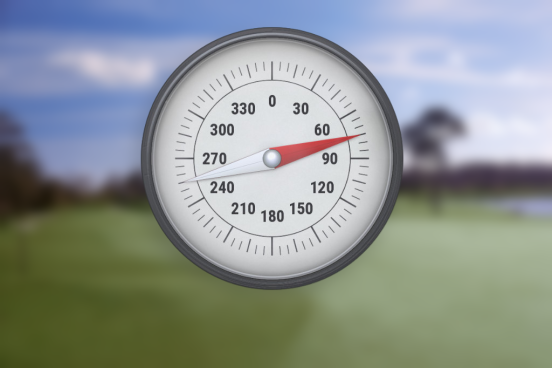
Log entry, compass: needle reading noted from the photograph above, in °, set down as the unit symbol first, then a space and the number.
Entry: ° 75
